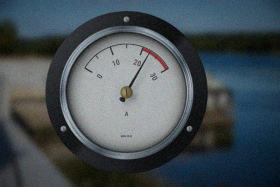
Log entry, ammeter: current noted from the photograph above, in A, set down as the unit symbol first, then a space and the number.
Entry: A 22.5
